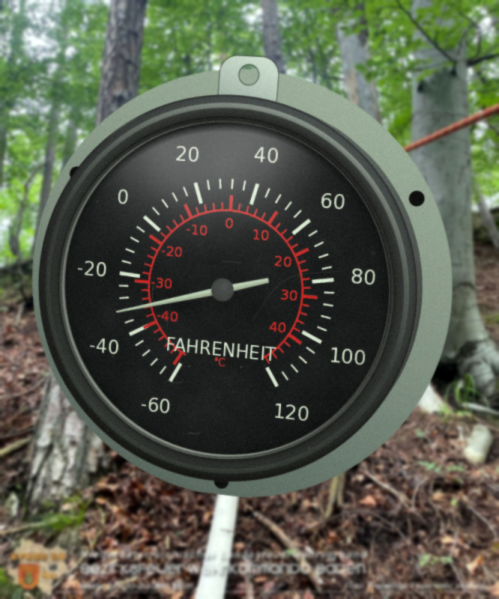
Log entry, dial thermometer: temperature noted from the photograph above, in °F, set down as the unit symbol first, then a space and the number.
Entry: °F -32
